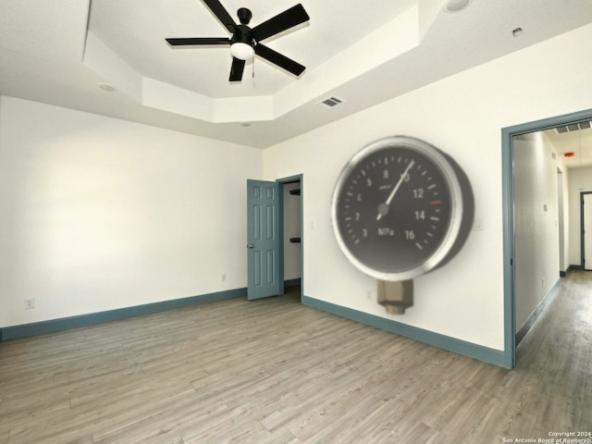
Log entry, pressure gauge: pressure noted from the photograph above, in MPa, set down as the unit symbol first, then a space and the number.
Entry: MPa 10
